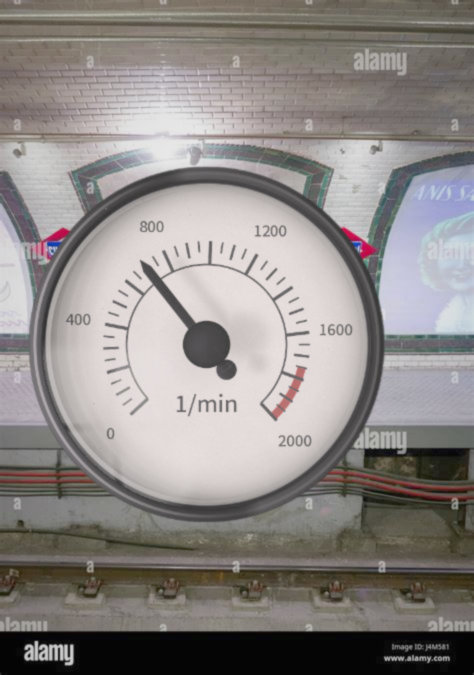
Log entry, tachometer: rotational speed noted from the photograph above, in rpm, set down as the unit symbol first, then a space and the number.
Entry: rpm 700
